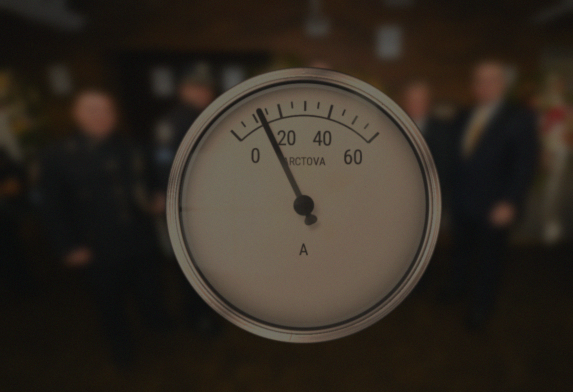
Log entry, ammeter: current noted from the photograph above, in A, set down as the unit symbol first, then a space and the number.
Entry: A 12.5
